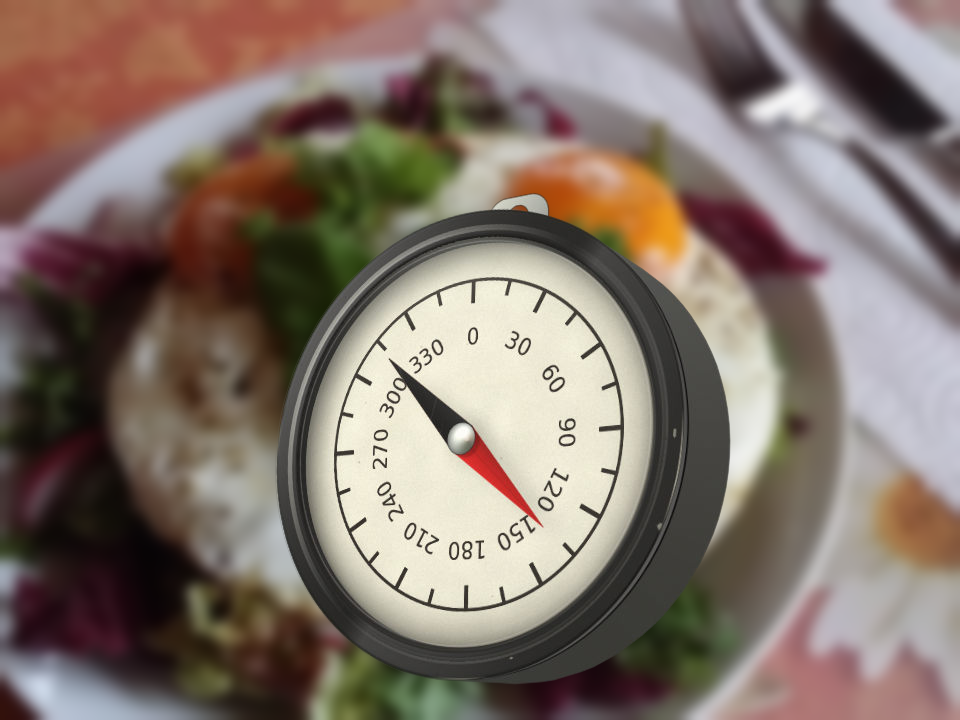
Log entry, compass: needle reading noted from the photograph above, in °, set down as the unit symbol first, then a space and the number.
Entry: ° 135
